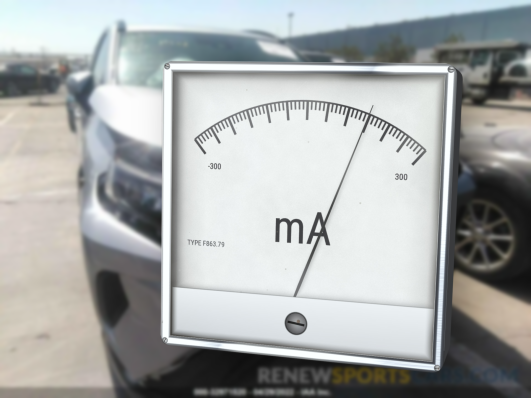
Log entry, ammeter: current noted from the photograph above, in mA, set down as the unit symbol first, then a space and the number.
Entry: mA 150
